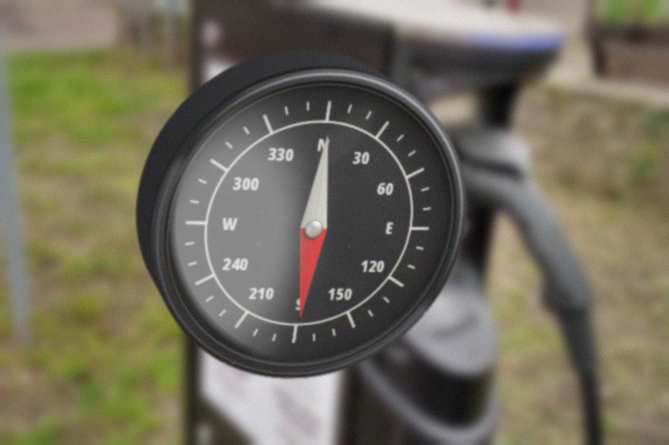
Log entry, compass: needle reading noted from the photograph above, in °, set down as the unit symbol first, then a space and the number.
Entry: ° 180
